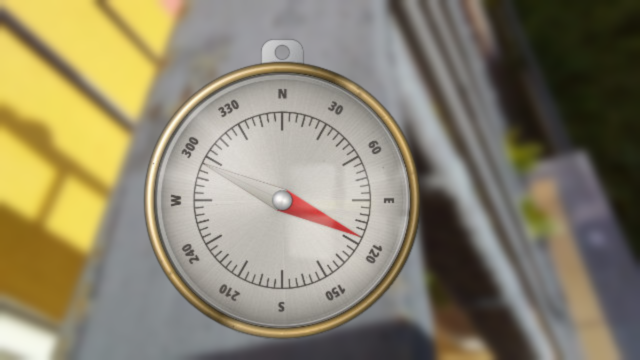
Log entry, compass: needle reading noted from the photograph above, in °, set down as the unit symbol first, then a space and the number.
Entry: ° 115
